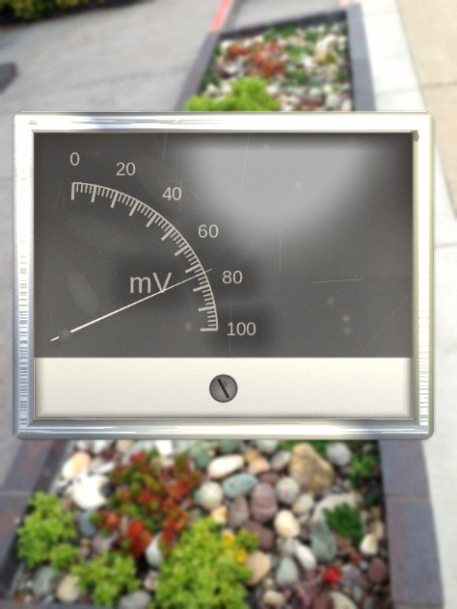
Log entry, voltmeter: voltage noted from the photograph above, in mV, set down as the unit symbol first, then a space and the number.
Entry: mV 74
